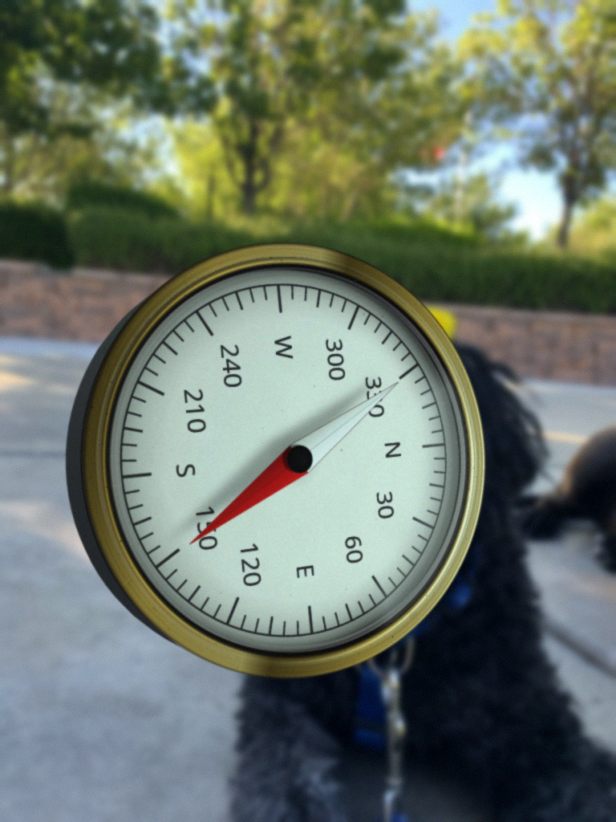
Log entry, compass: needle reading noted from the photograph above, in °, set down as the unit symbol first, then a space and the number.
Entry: ° 150
